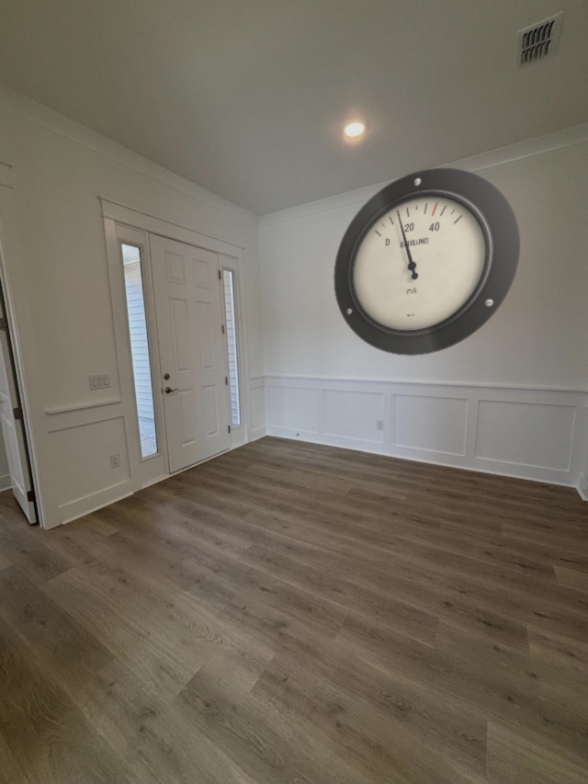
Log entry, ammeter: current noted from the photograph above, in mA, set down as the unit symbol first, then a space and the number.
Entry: mA 15
